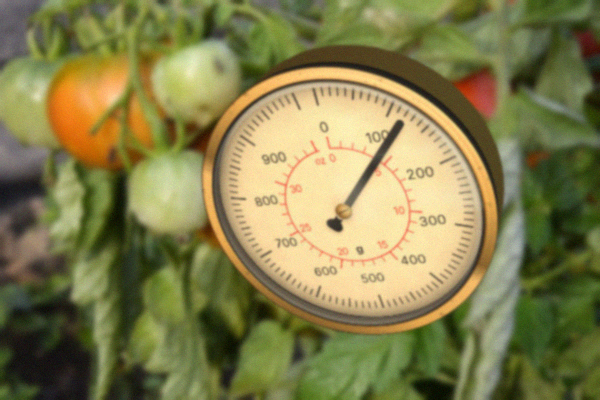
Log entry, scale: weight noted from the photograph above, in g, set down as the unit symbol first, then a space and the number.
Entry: g 120
